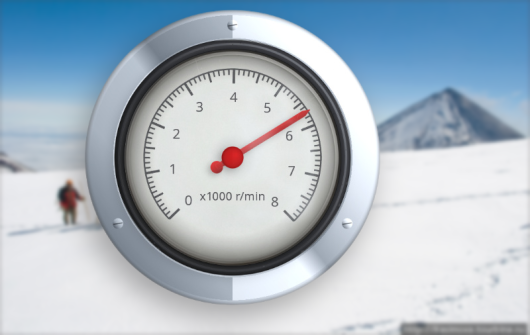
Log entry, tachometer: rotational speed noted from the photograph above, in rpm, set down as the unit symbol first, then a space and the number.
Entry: rpm 5700
